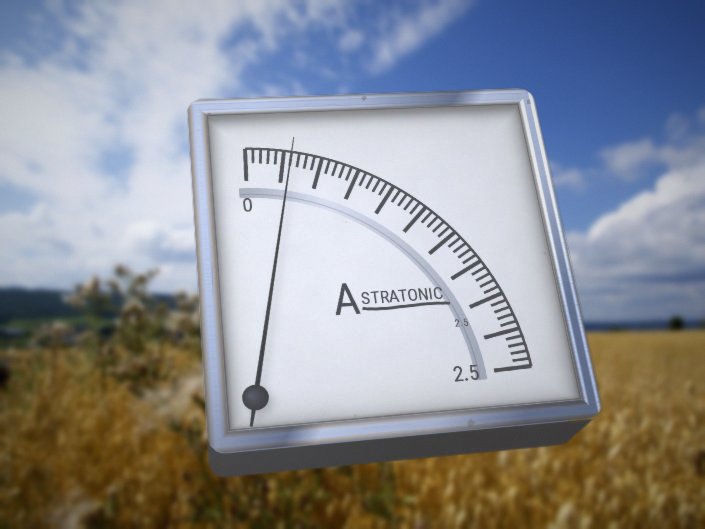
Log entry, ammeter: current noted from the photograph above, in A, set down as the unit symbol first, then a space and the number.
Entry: A 0.3
